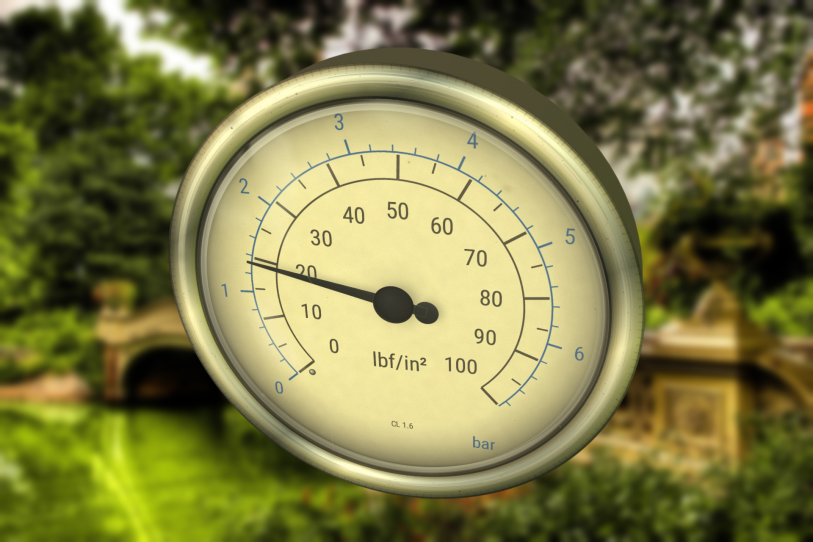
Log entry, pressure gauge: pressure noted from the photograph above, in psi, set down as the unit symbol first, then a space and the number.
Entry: psi 20
